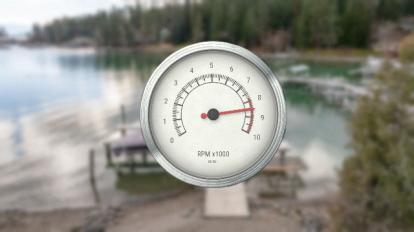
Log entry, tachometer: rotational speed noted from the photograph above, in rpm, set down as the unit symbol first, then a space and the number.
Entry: rpm 8500
